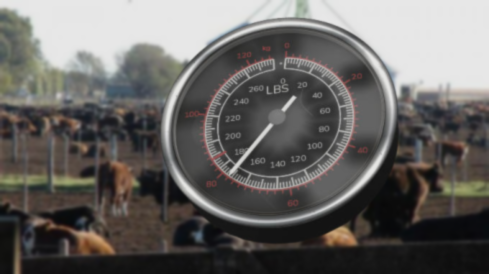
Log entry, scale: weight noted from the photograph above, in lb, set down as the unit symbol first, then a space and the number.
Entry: lb 170
